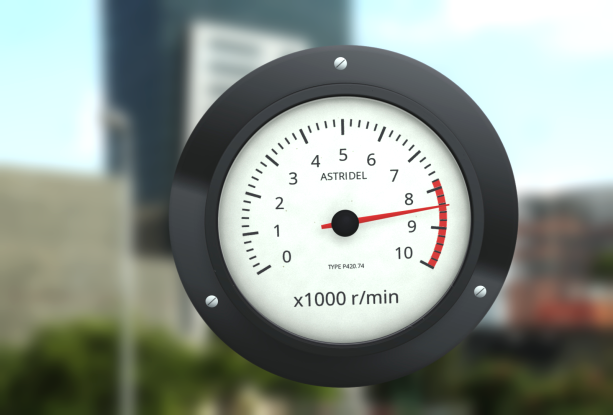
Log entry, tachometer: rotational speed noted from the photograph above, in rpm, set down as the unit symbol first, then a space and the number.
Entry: rpm 8400
